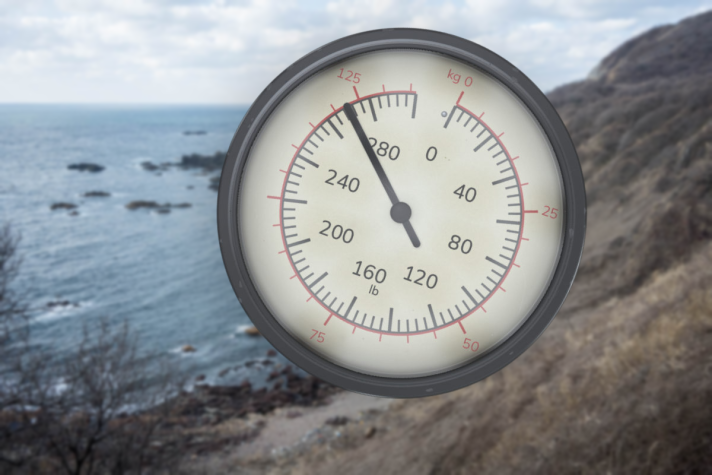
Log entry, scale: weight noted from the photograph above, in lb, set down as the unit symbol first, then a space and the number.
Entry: lb 270
